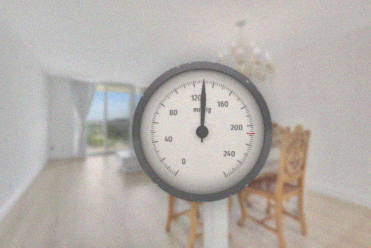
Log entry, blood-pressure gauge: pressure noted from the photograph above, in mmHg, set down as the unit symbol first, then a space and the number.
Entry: mmHg 130
